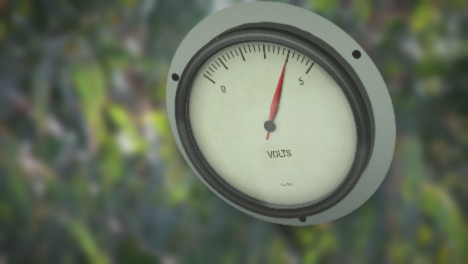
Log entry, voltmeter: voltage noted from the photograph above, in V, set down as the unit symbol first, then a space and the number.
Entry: V 4
